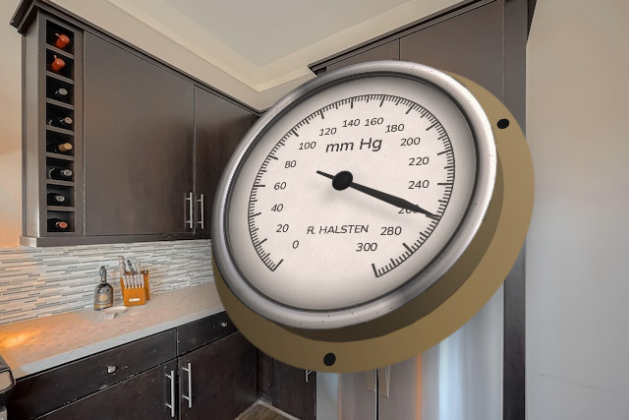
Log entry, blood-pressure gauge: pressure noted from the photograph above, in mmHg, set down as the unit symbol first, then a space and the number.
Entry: mmHg 260
